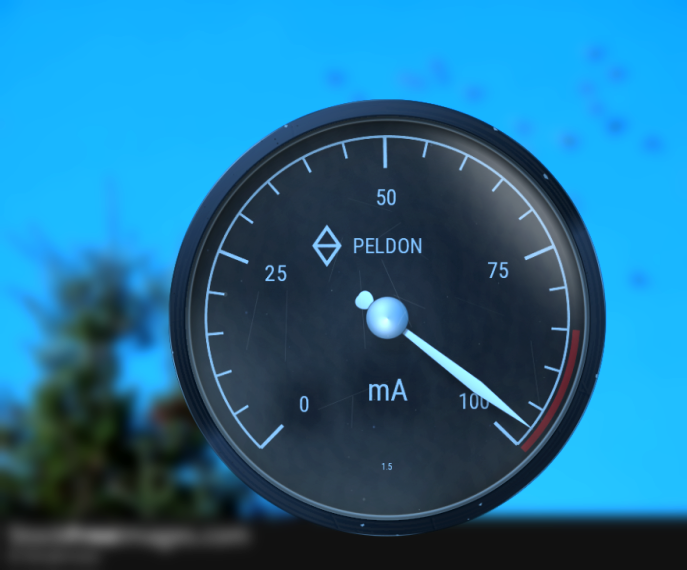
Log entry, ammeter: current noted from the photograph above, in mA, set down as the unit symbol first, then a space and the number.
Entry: mA 97.5
